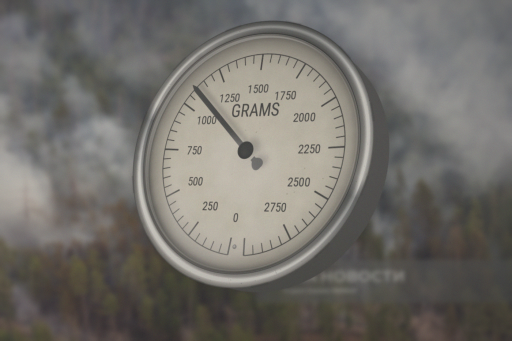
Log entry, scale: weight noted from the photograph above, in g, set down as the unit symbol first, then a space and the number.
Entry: g 1100
